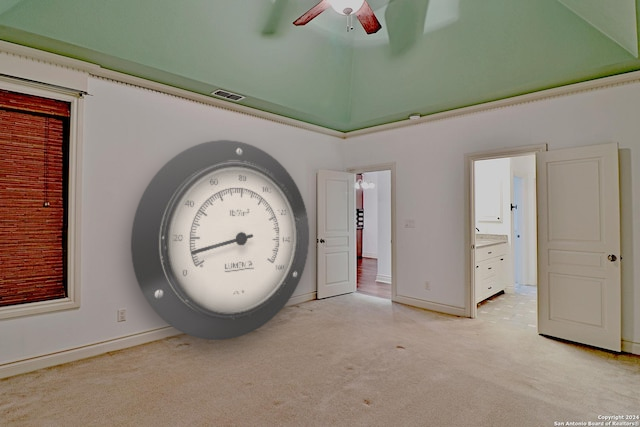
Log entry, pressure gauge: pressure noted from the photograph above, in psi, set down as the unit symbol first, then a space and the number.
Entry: psi 10
